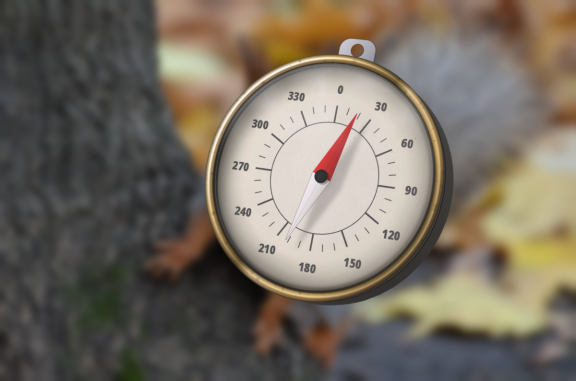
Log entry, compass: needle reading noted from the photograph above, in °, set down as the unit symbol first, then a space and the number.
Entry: ° 20
